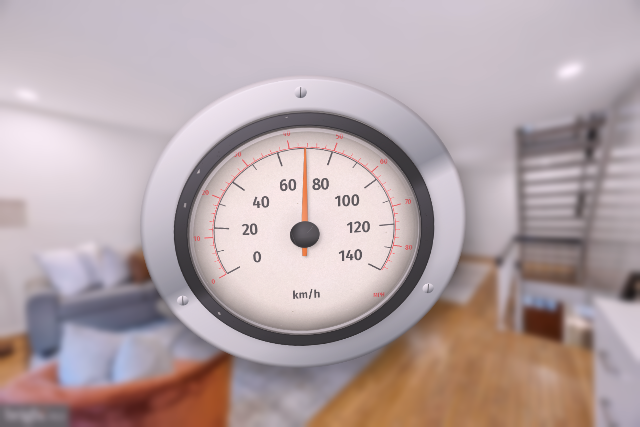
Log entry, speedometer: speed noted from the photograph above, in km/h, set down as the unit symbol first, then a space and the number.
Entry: km/h 70
